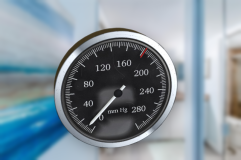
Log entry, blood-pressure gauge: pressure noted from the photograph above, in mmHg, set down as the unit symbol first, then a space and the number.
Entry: mmHg 10
